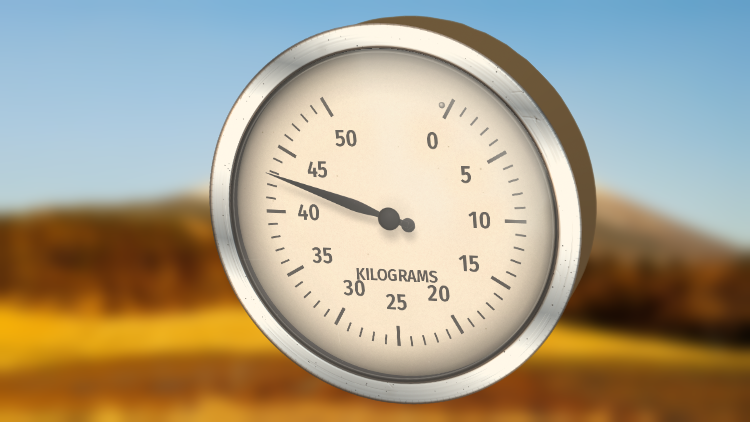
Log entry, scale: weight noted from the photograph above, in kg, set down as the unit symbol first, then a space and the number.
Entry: kg 43
